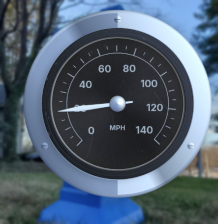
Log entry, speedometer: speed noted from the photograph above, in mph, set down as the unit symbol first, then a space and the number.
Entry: mph 20
